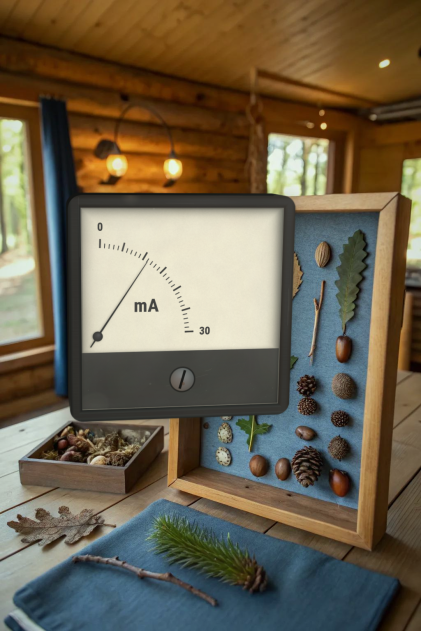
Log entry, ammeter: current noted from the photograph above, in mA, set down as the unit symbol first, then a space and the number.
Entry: mA 11
